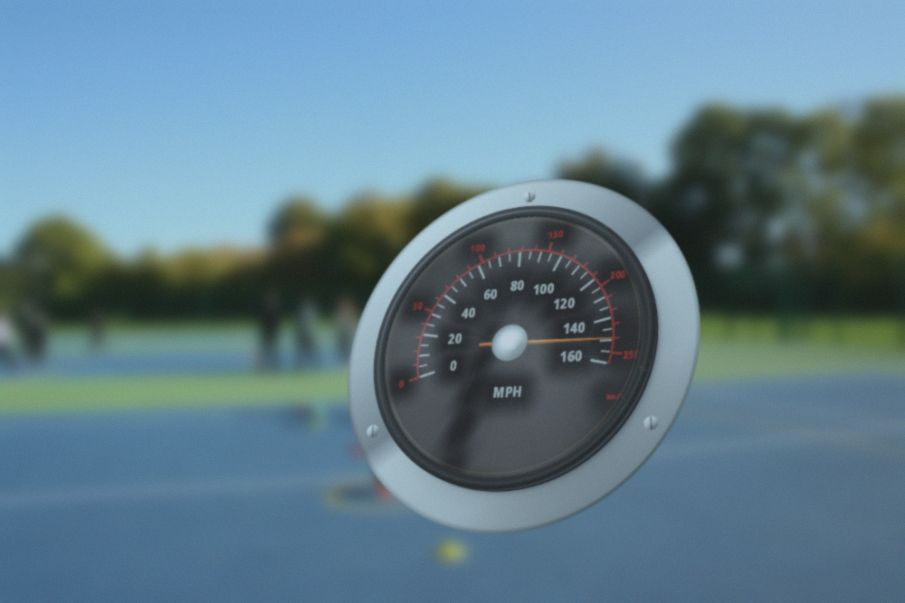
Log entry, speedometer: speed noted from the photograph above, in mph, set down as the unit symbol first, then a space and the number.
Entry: mph 150
